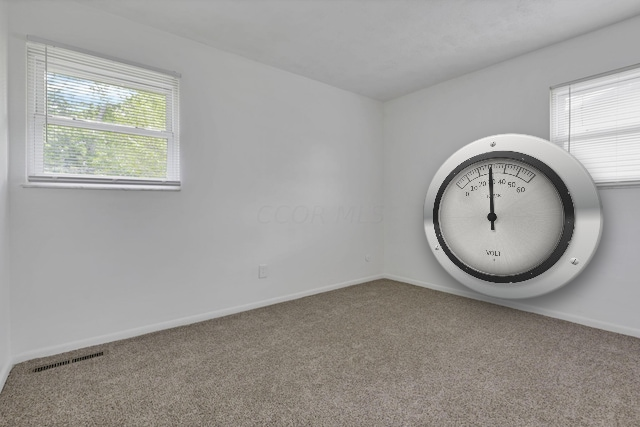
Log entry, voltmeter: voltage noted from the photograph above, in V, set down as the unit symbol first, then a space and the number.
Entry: V 30
